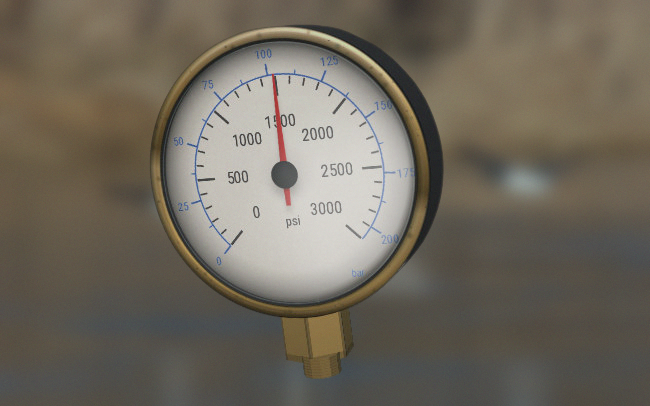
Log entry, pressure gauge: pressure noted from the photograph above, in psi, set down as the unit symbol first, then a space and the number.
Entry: psi 1500
